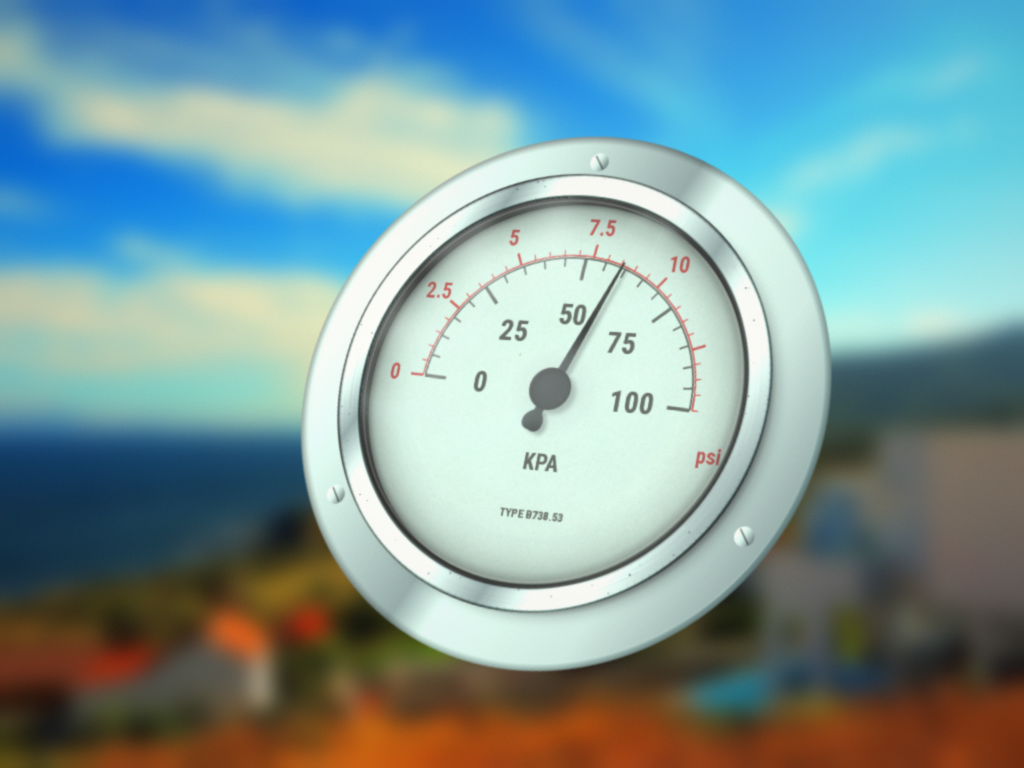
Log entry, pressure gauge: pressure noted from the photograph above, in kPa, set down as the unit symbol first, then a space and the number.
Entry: kPa 60
